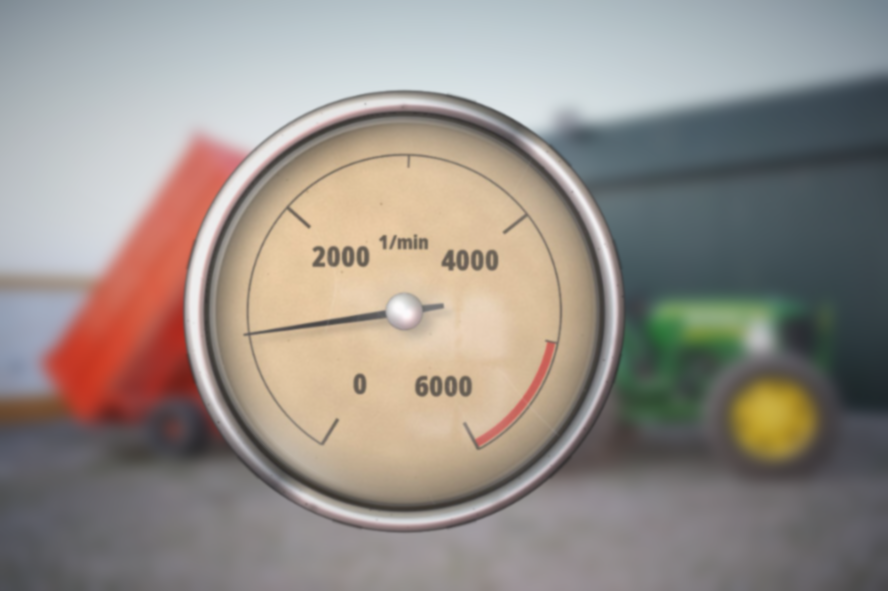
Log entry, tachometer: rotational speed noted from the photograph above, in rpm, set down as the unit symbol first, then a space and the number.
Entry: rpm 1000
